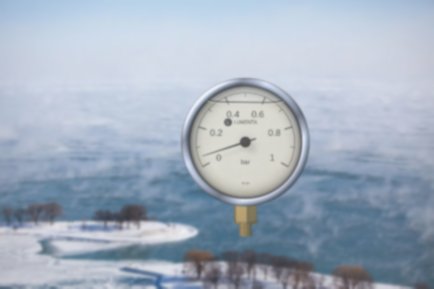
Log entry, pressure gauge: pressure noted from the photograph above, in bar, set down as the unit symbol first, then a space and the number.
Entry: bar 0.05
